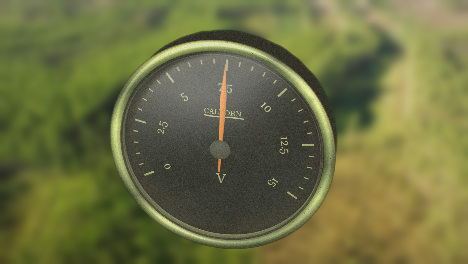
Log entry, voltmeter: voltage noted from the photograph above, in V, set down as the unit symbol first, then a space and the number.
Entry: V 7.5
